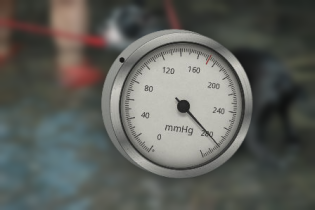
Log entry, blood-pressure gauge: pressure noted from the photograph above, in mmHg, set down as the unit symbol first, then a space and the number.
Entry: mmHg 280
